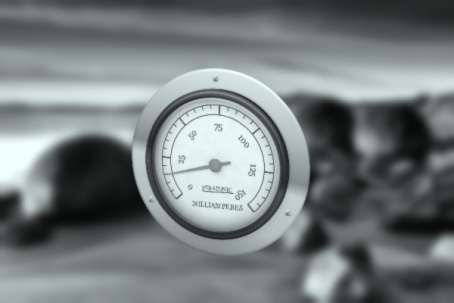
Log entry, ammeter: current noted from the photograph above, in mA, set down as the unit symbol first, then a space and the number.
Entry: mA 15
